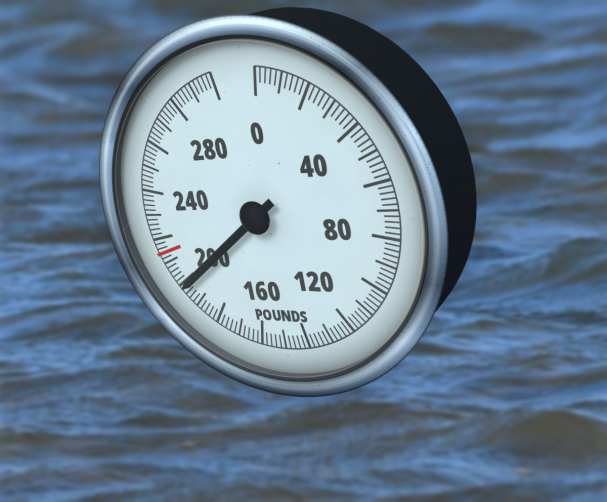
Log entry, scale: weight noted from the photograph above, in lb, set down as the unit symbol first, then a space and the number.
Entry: lb 198
